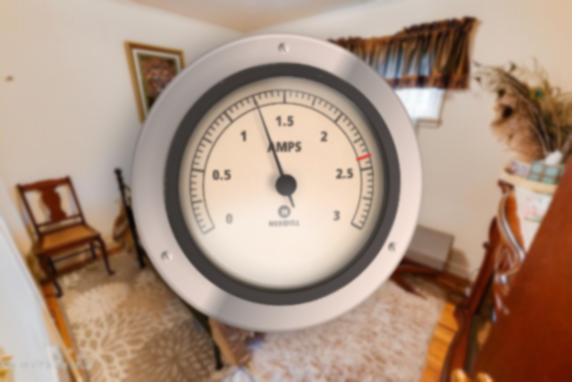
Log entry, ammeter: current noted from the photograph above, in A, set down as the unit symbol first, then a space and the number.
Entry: A 1.25
